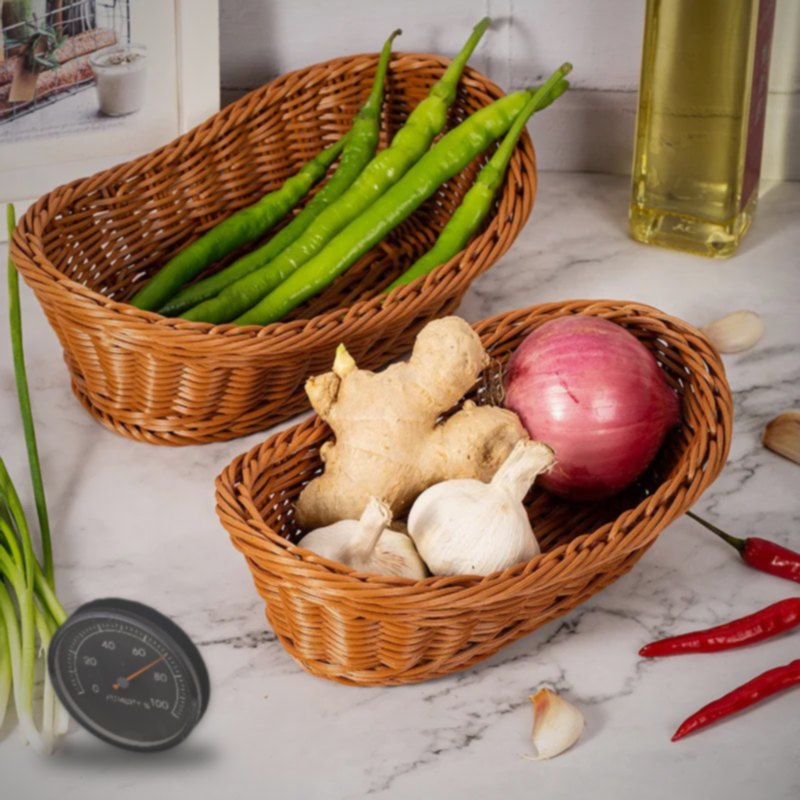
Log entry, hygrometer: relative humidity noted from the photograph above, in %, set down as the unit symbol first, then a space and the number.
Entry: % 70
